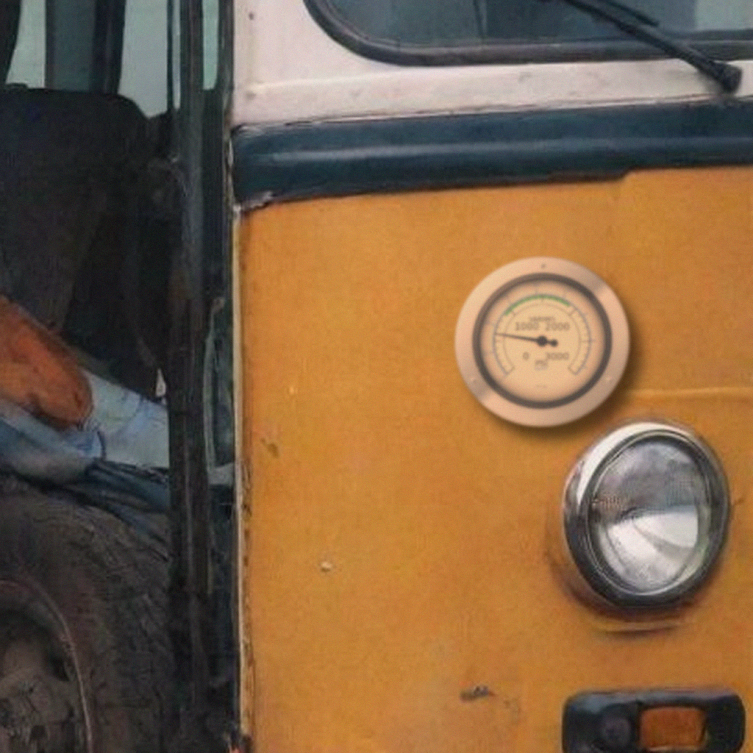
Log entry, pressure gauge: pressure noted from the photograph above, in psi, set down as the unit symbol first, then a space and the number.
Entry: psi 600
